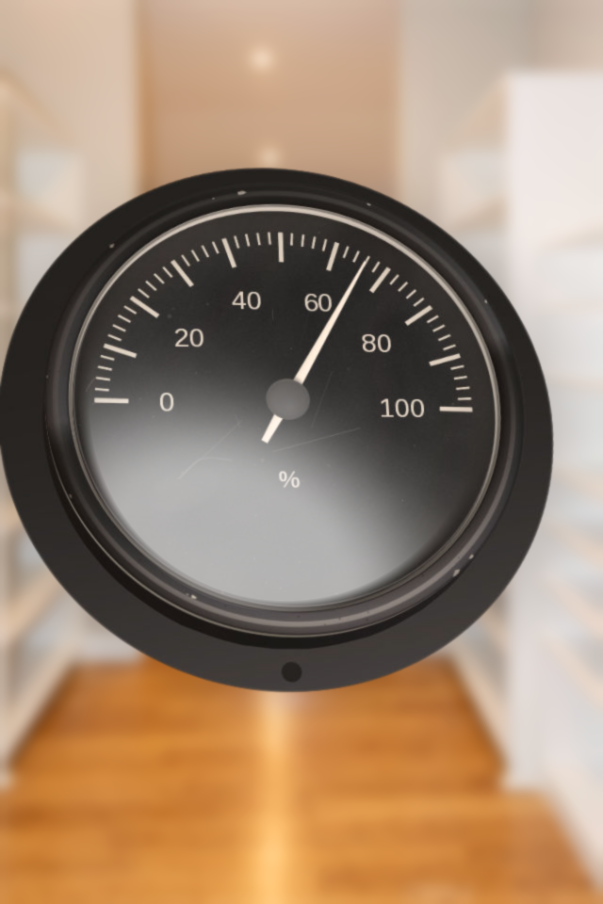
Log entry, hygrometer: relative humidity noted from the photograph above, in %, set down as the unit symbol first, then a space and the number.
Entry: % 66
